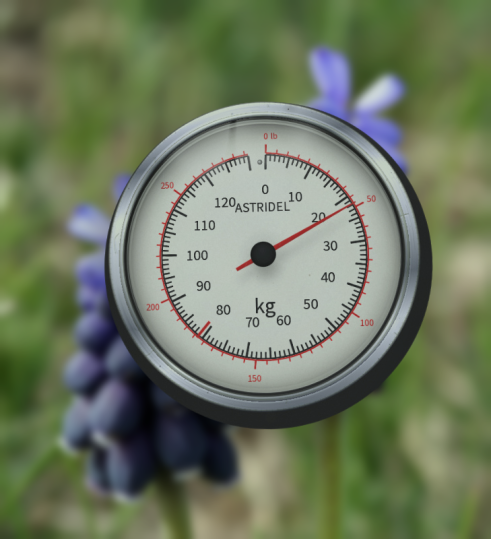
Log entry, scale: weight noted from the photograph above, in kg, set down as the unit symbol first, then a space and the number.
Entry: kg 22
